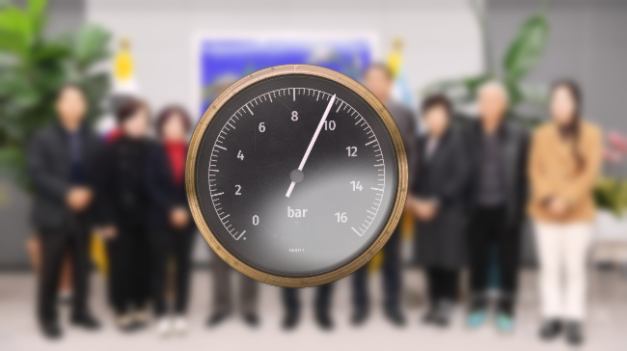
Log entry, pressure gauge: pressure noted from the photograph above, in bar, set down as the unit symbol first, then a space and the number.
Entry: bar 9.6
